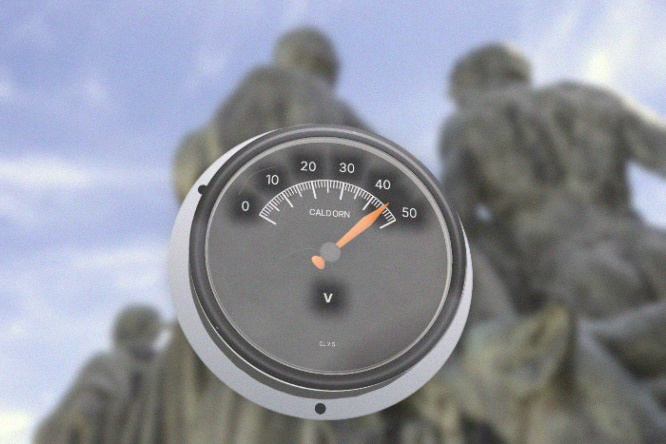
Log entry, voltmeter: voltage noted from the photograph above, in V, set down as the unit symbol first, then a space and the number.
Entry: V 45
